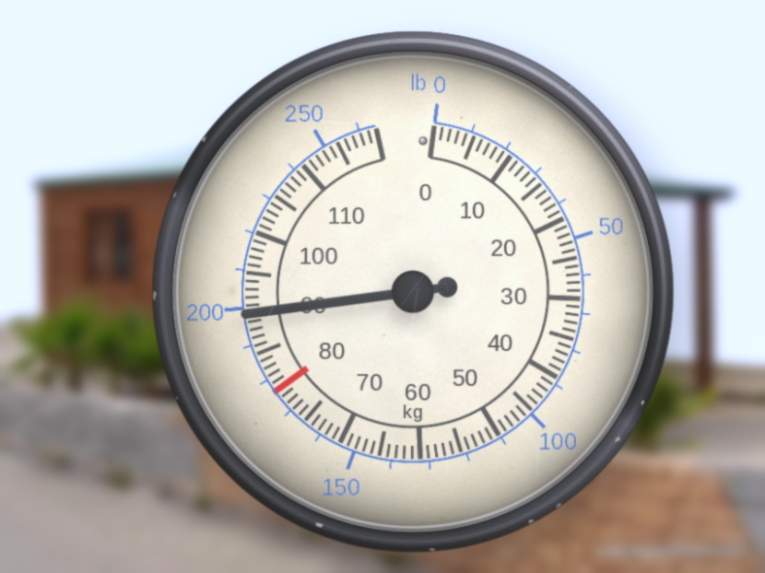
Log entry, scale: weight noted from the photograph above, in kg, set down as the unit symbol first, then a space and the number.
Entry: kg 90
